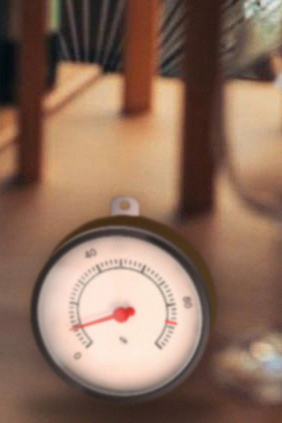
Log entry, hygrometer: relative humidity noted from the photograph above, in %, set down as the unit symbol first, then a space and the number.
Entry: % 10
